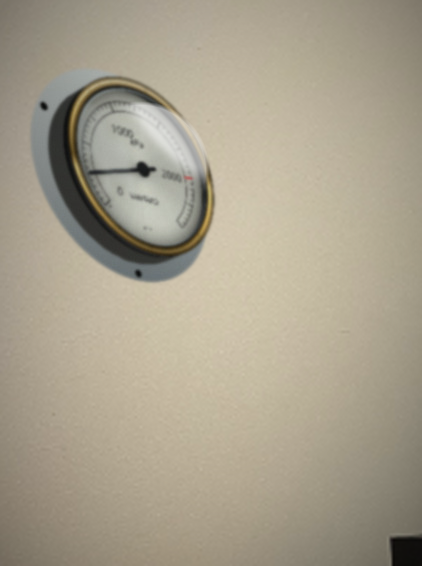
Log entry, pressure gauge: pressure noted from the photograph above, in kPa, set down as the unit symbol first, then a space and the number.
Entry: kPa 250
